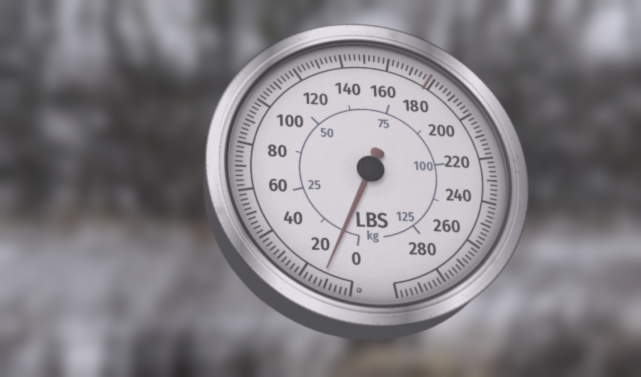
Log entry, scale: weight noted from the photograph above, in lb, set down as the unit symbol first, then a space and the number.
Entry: lb 12
